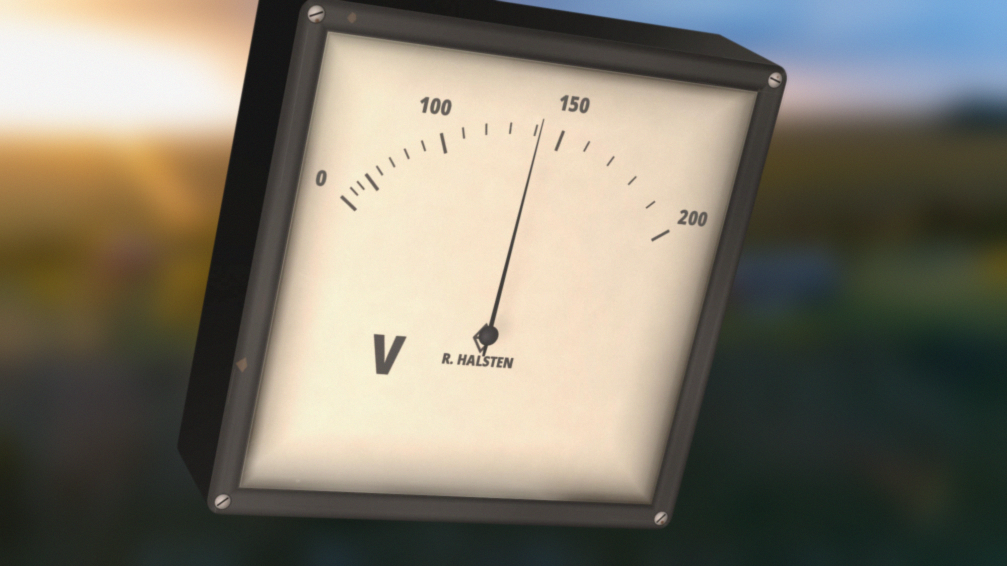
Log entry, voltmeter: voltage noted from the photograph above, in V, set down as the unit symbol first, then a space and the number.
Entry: V 140
